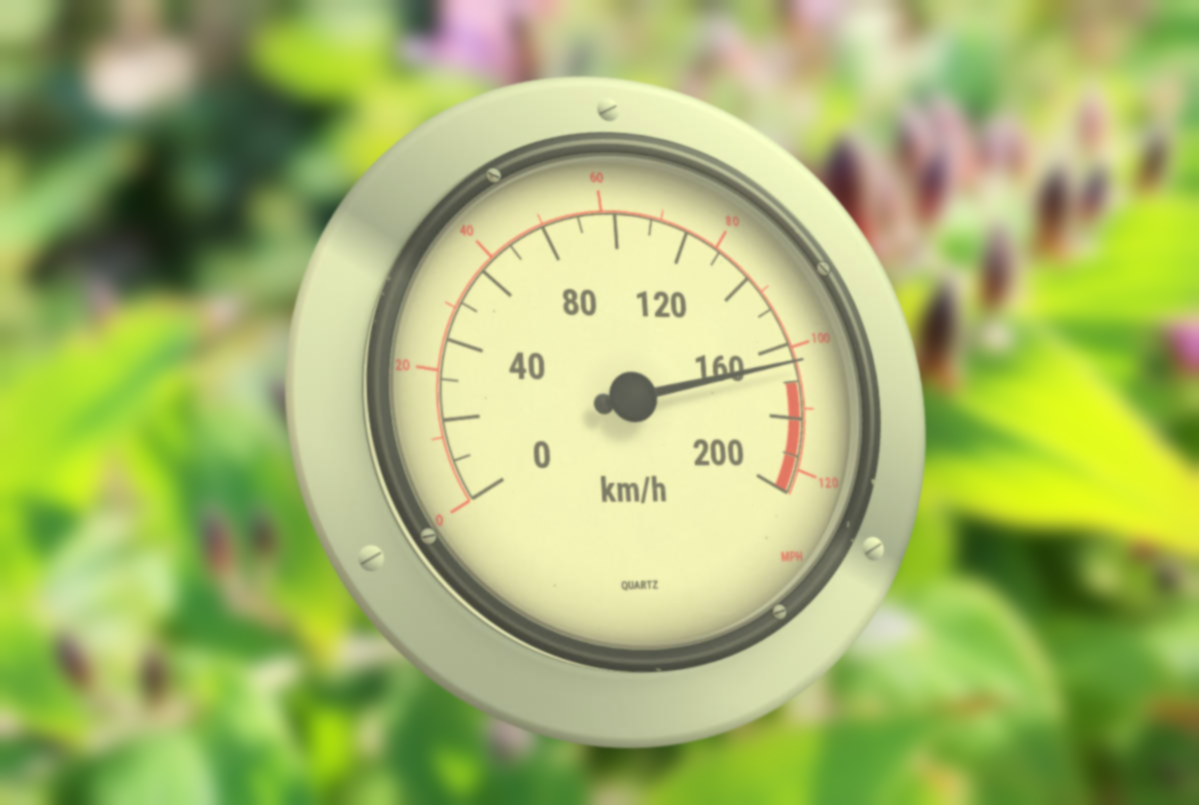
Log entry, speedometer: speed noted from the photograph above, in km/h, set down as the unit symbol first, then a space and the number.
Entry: km/h 165
